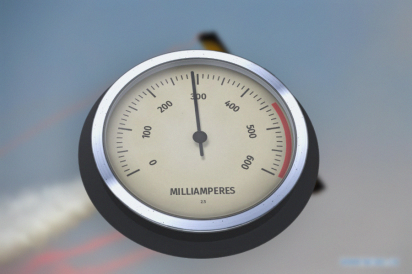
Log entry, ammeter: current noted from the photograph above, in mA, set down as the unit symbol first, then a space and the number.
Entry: mA 290
